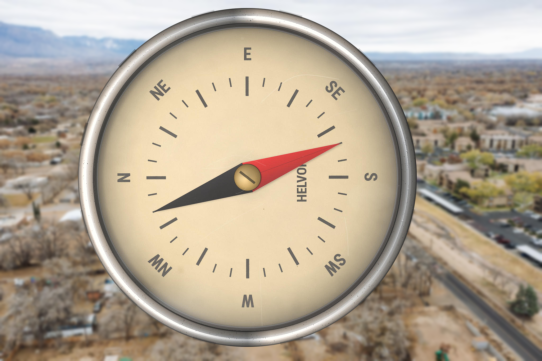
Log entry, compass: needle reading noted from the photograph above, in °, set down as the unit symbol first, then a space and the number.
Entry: ° 160
